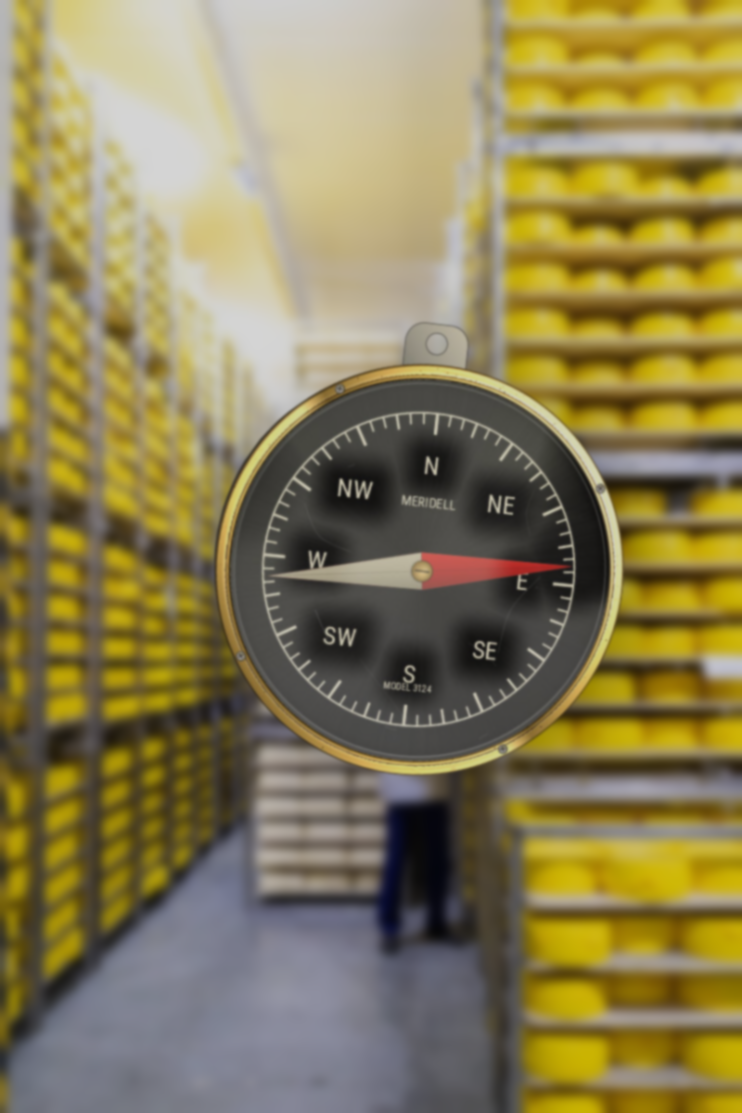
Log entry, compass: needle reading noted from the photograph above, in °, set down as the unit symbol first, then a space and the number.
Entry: ° 82.5
